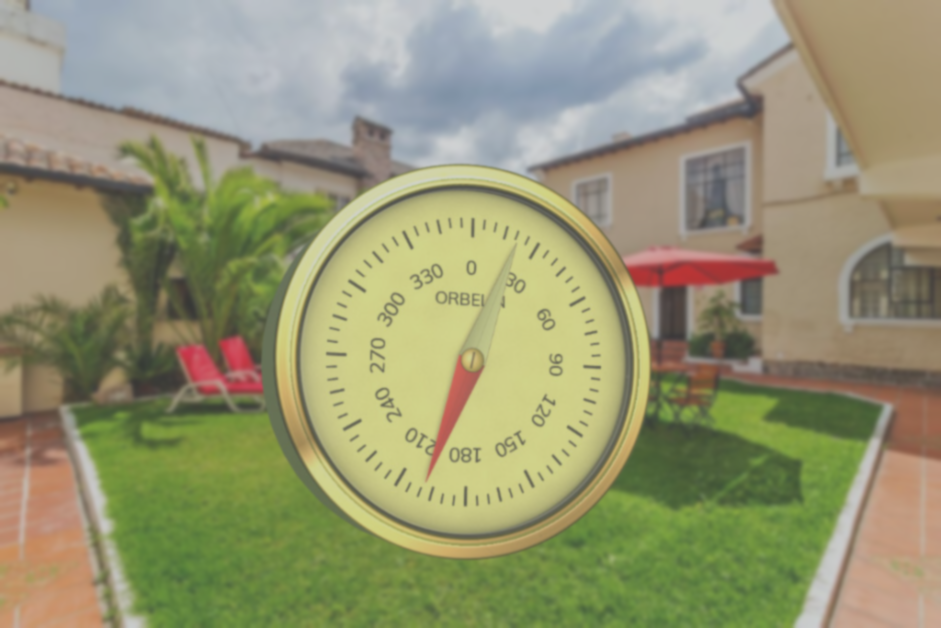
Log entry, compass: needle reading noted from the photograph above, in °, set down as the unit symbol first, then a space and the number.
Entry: ° 200
